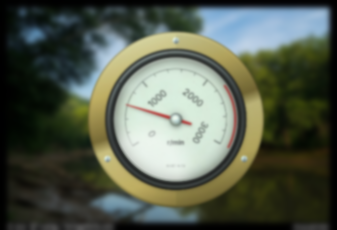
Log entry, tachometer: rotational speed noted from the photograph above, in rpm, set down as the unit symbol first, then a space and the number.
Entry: rpm 600
